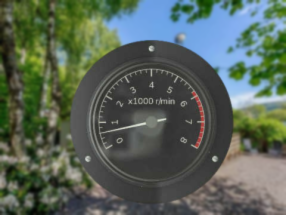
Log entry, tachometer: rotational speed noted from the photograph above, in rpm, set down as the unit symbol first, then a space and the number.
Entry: rpm 600
